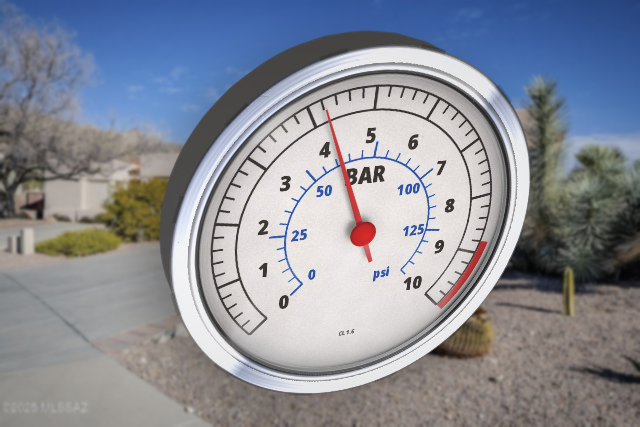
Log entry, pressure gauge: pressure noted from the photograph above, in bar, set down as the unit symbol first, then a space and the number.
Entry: bar 4.2
